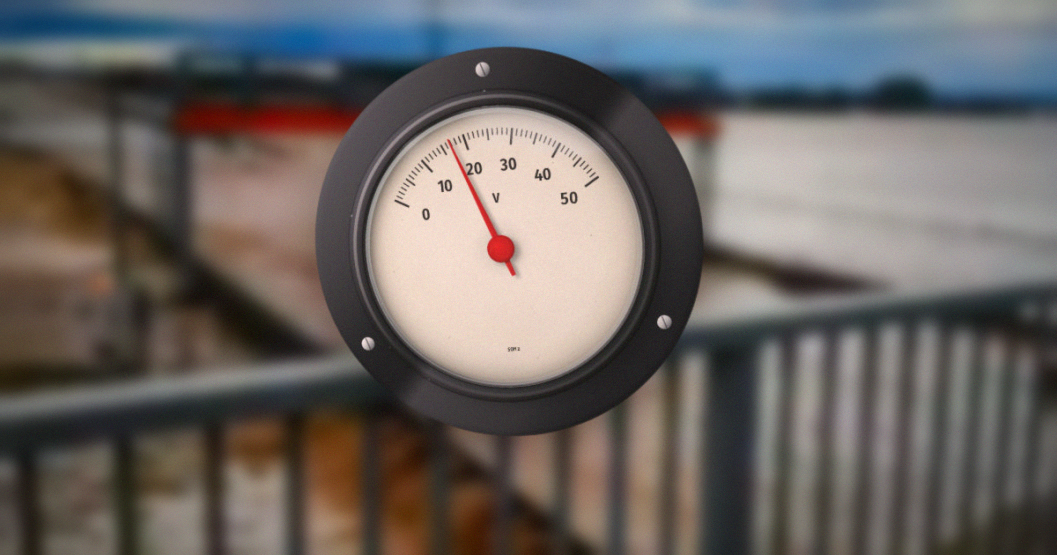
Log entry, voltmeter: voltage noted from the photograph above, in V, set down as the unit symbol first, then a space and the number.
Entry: V 17
